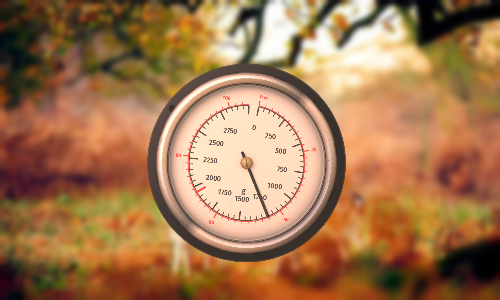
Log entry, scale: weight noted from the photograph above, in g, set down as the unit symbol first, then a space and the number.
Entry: g 1250
